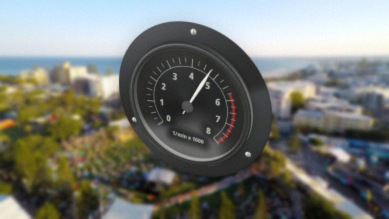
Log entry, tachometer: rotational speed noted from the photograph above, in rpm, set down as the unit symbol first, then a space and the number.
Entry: rpm 4750
